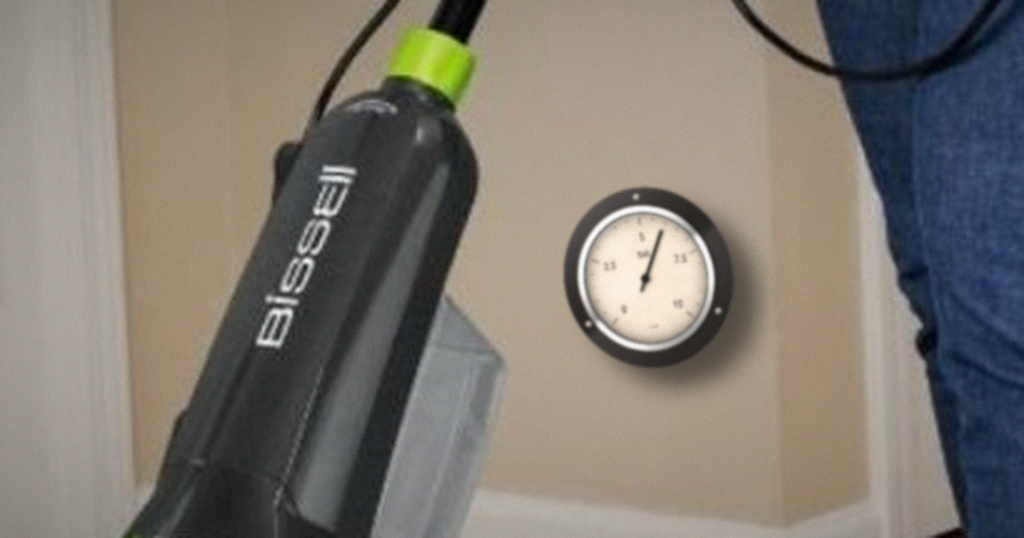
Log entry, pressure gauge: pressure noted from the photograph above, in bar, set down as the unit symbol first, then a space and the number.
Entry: bar 6
